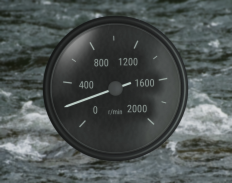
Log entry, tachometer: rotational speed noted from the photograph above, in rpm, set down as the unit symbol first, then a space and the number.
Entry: rpm 200
